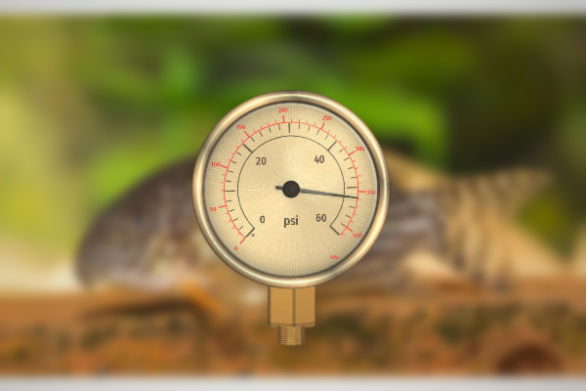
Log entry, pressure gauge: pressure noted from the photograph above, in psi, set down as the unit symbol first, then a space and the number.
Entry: psi 52
